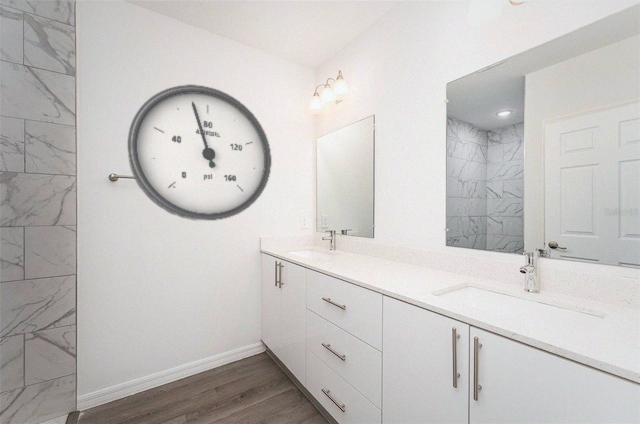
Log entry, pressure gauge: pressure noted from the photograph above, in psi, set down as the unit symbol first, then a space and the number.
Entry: psi 70
